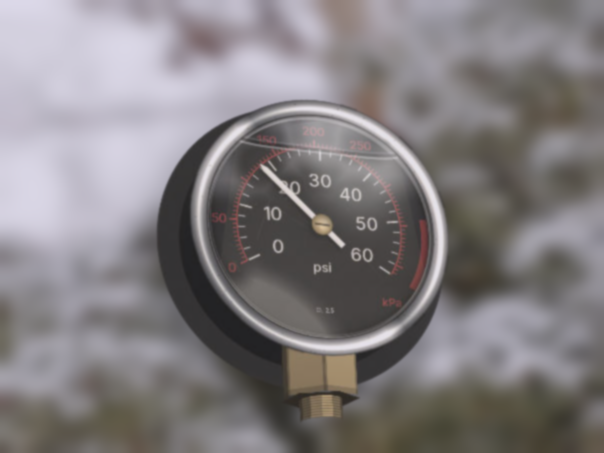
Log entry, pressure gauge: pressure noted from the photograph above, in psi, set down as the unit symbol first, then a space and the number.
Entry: psi 18
